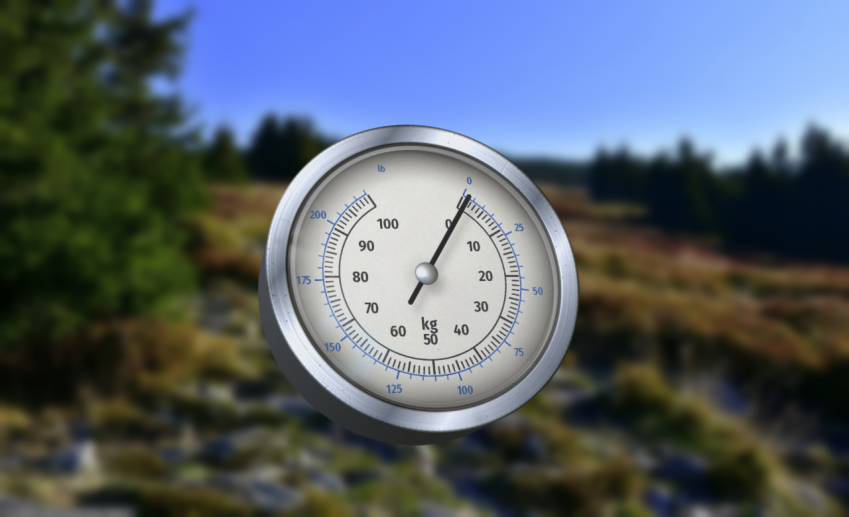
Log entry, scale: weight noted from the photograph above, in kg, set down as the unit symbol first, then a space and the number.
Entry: kg 1
